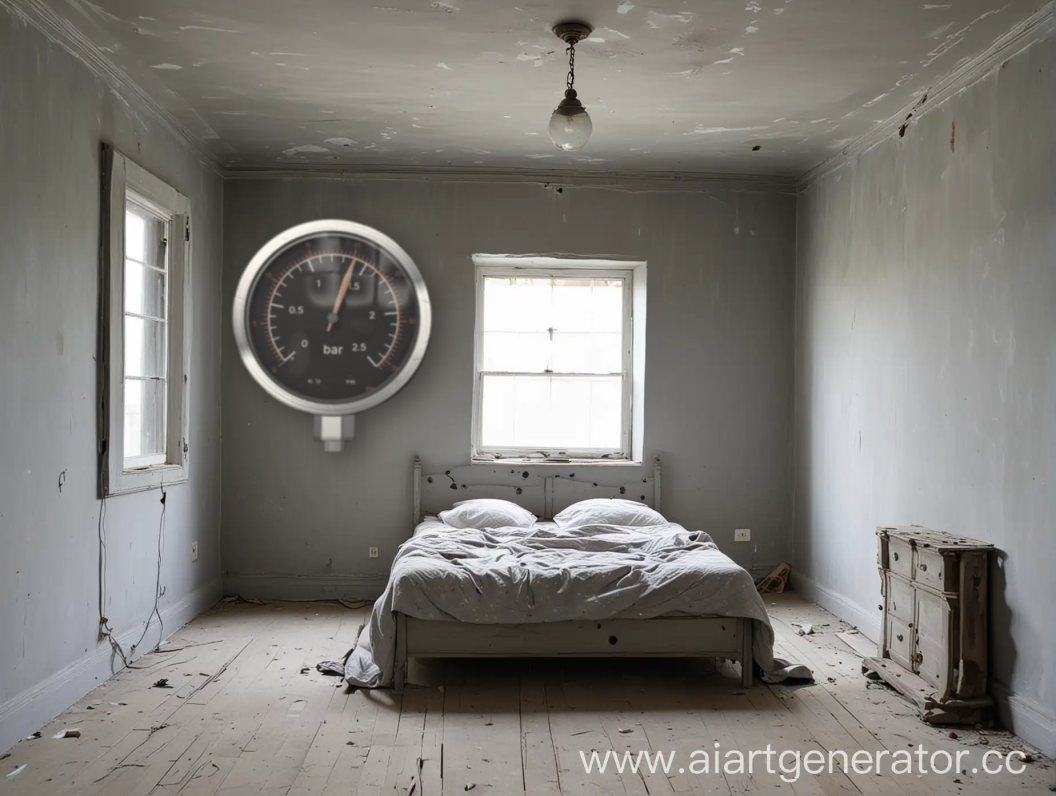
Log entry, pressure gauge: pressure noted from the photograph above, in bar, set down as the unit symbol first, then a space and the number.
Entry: bar 1.4
